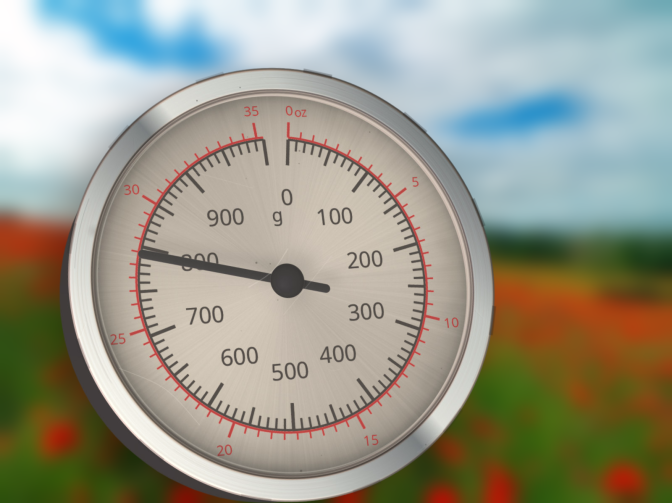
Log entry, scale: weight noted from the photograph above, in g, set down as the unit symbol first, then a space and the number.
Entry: g 790
